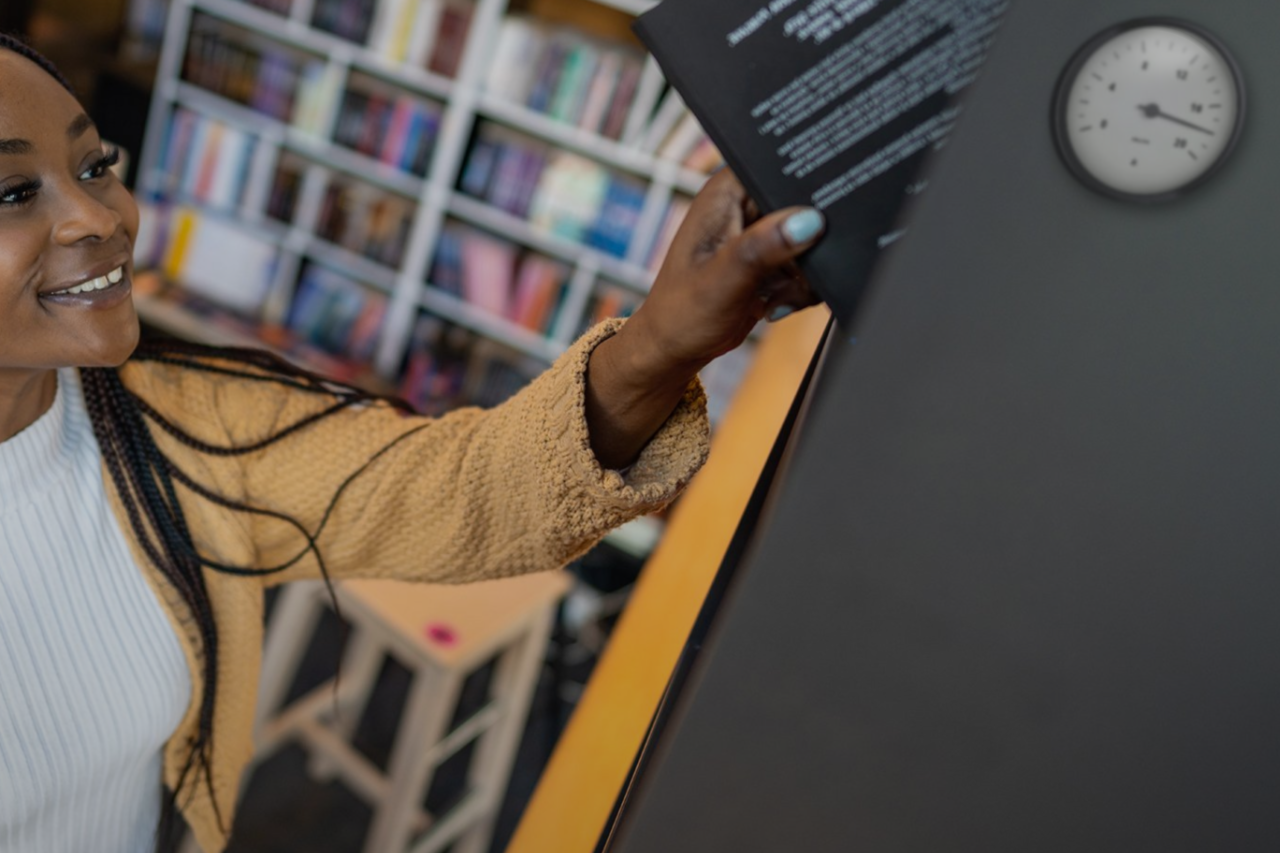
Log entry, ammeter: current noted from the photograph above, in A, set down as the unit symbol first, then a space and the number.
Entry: A 18
